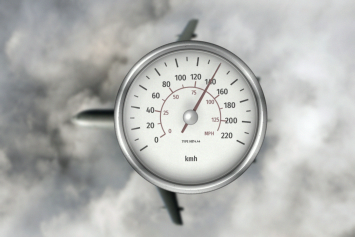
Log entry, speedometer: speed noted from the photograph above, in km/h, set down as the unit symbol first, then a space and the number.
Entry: km/h 140
